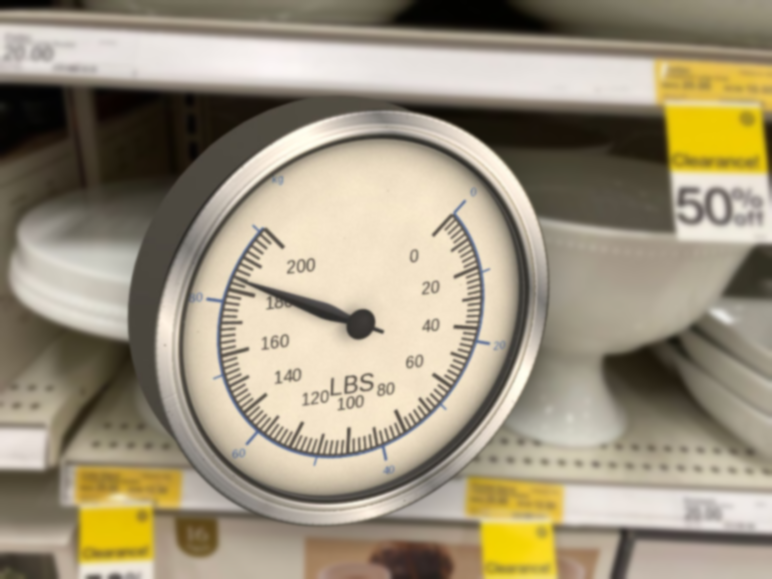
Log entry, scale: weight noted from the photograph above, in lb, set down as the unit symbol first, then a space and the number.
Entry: lb 184
